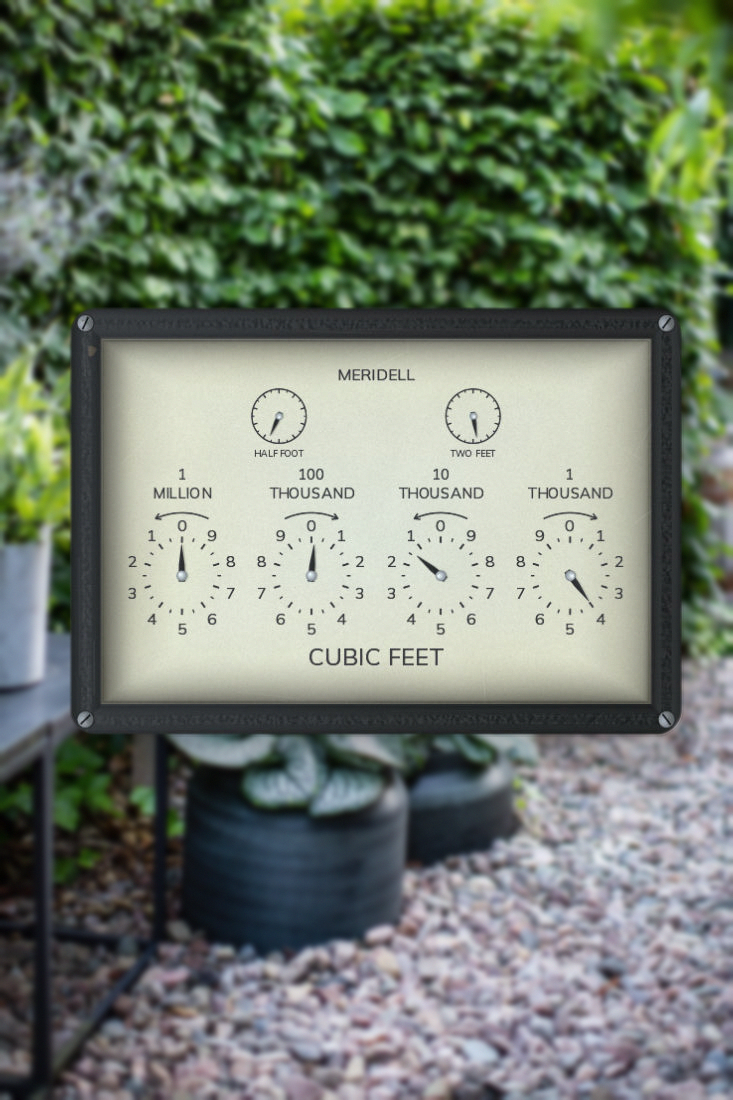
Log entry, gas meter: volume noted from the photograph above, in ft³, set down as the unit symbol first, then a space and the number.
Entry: ft³ 1400
